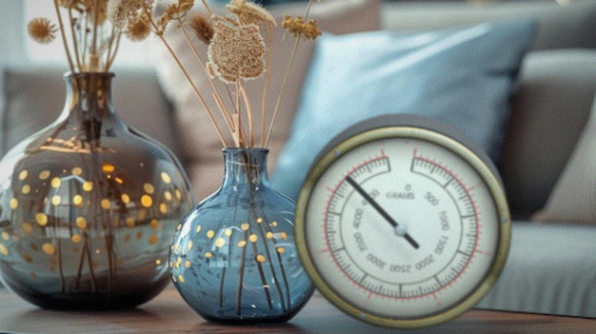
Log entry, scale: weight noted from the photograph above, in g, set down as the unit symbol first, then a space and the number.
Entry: g 4500
